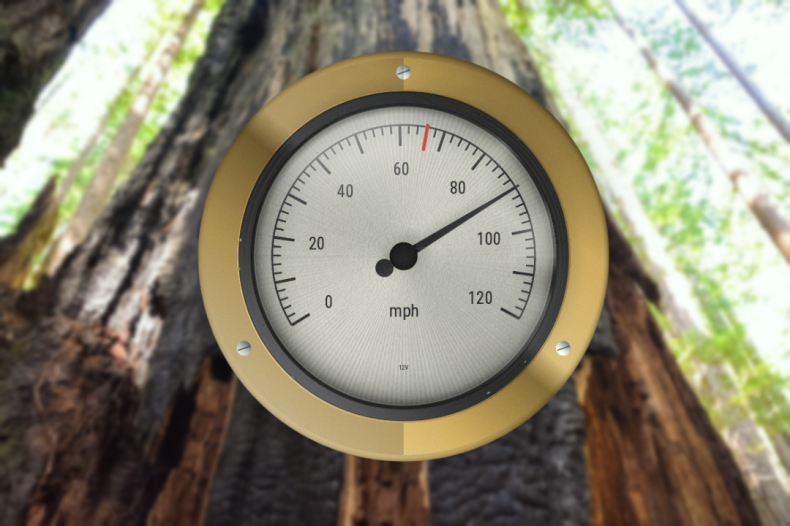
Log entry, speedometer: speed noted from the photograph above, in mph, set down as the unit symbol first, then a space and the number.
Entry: mph 90
